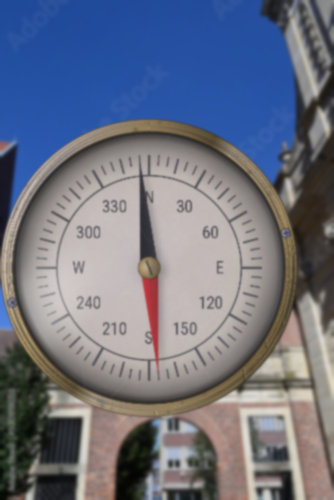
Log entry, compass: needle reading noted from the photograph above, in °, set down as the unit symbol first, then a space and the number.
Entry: ° 175
